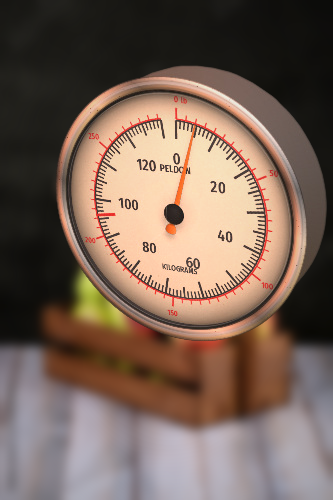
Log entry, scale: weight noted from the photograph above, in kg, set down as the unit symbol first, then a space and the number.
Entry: kg 5
